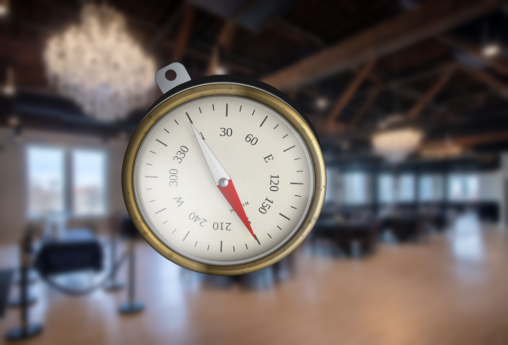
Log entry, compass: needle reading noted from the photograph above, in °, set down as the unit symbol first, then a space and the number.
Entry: ° 180
